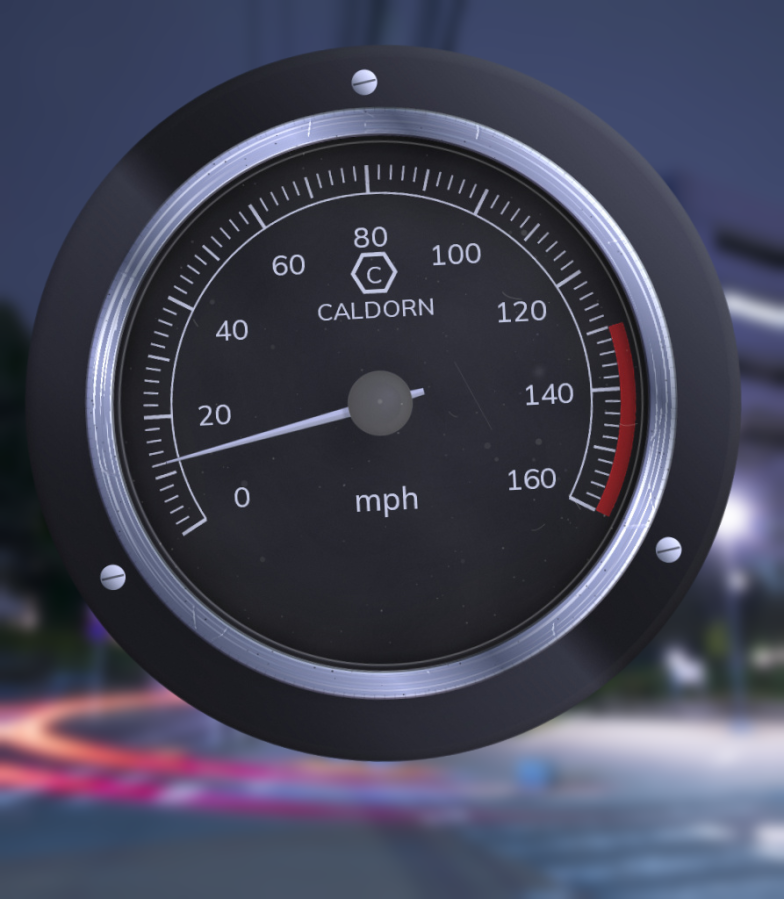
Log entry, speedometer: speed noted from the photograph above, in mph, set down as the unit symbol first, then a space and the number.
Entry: mph 12
